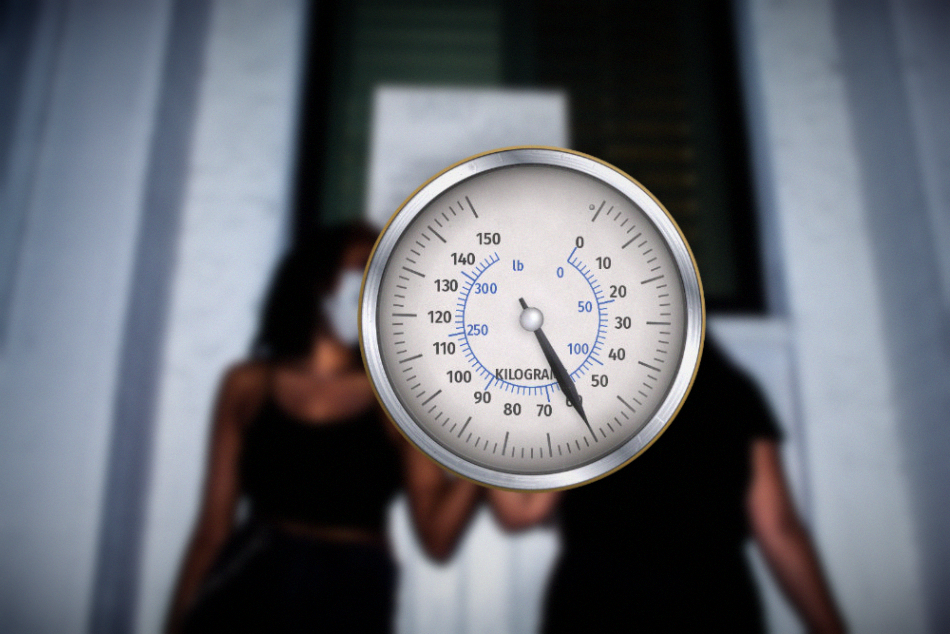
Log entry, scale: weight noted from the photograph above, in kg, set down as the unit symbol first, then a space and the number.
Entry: kg 60
